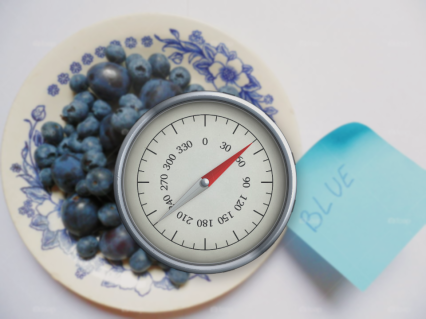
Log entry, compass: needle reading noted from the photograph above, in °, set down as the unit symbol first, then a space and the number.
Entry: ° 50
